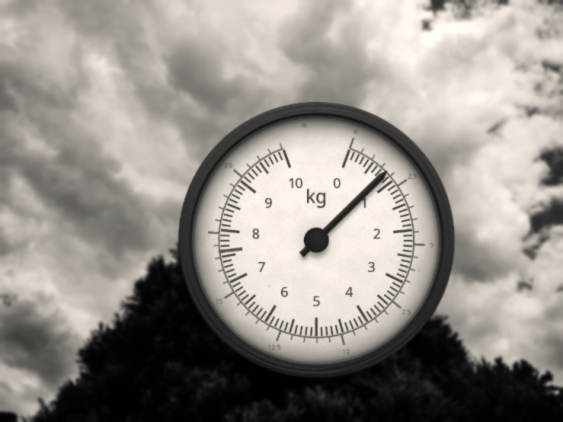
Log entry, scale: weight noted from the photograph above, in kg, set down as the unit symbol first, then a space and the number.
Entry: kg 0.8
